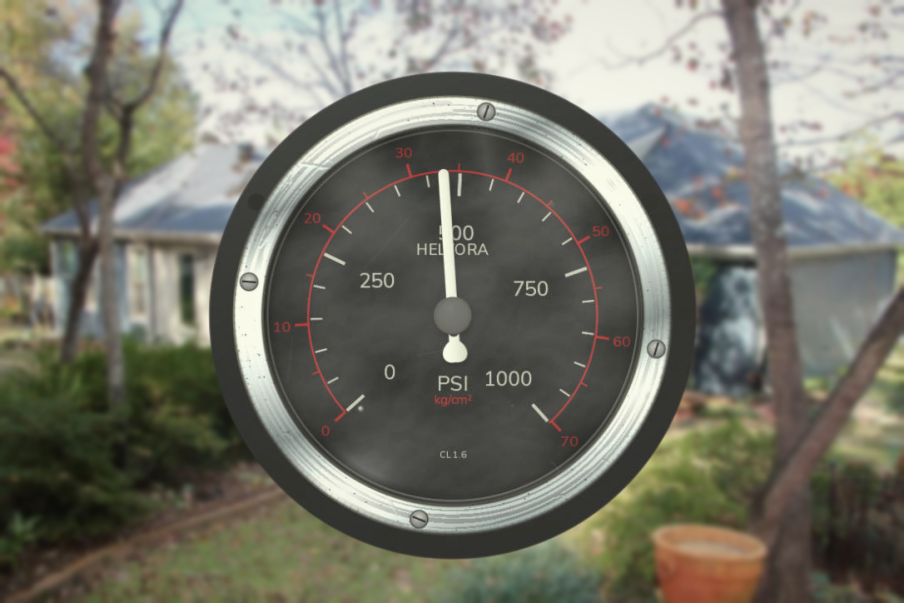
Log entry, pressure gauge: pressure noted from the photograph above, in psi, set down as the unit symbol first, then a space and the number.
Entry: psi 475
